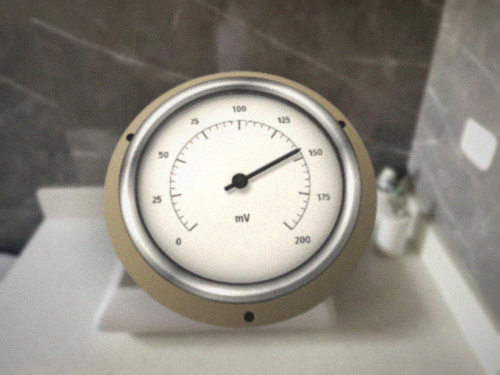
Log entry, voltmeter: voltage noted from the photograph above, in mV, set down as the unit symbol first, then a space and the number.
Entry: mV 145
